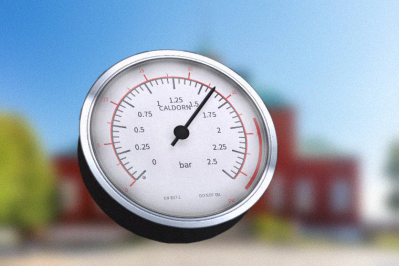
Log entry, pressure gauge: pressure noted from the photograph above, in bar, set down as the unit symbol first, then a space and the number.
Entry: bar 1.6
